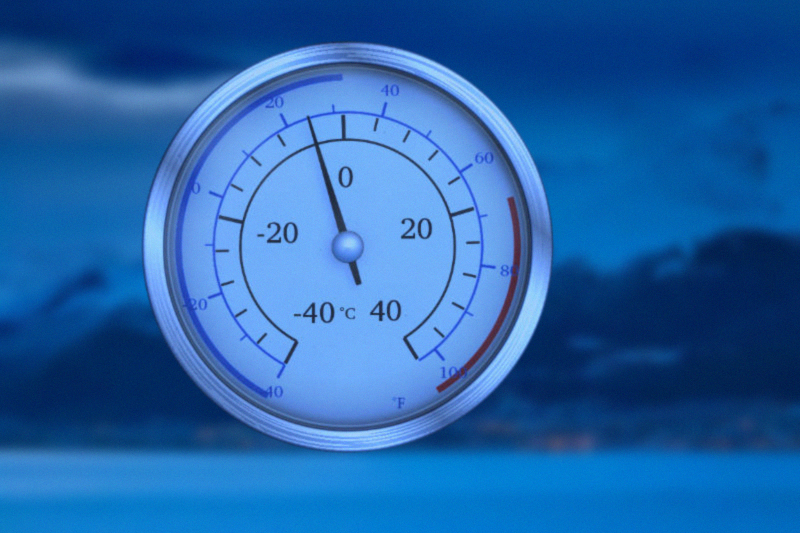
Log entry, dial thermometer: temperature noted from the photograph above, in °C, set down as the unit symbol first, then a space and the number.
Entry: °C -4
